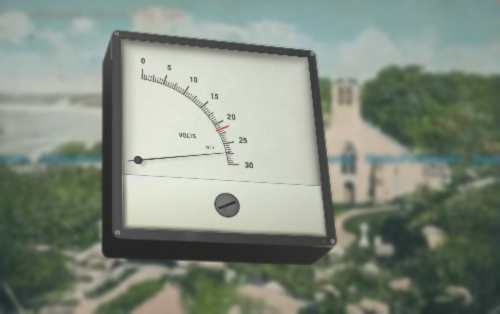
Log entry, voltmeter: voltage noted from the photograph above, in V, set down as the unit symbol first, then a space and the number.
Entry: V 27.5
